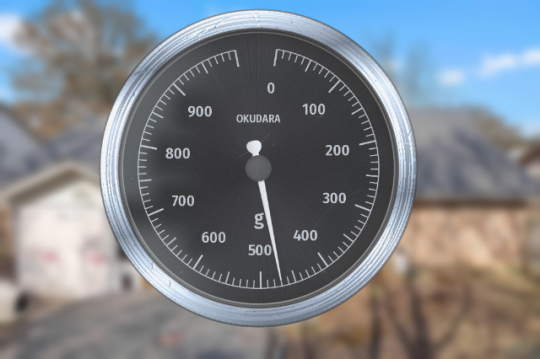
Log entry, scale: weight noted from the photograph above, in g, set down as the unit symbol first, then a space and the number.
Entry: g 470
